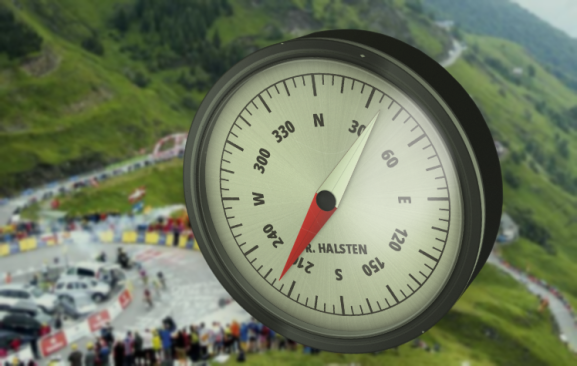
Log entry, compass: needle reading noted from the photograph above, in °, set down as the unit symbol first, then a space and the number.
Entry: ° 217.5
